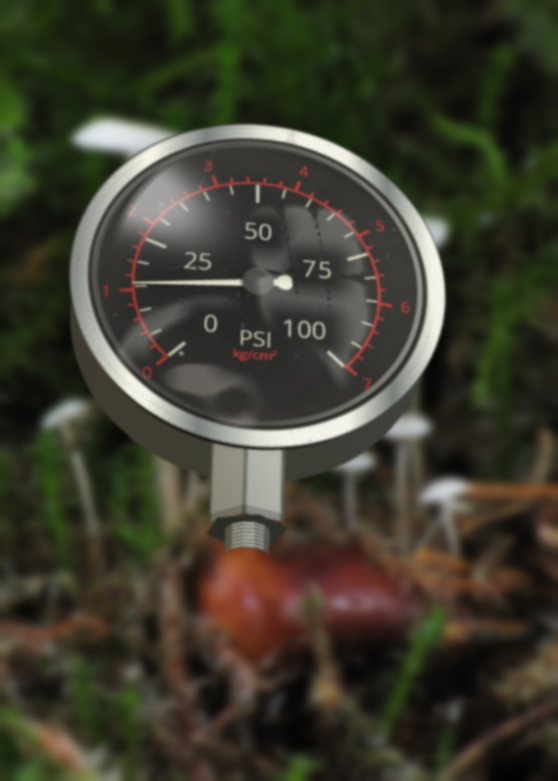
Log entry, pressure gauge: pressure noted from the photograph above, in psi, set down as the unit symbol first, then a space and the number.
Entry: psi 15
